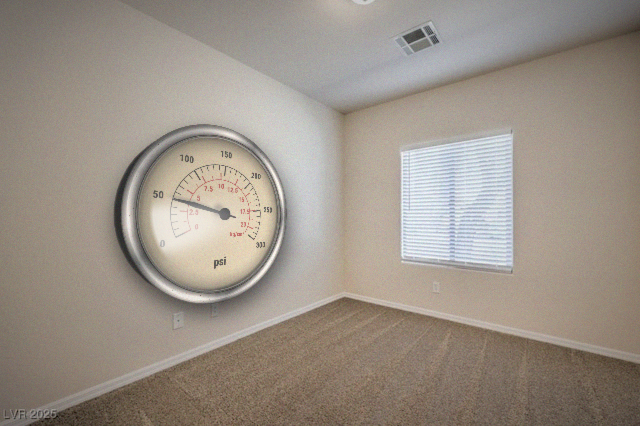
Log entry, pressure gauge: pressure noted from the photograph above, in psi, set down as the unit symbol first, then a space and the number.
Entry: psi 50
